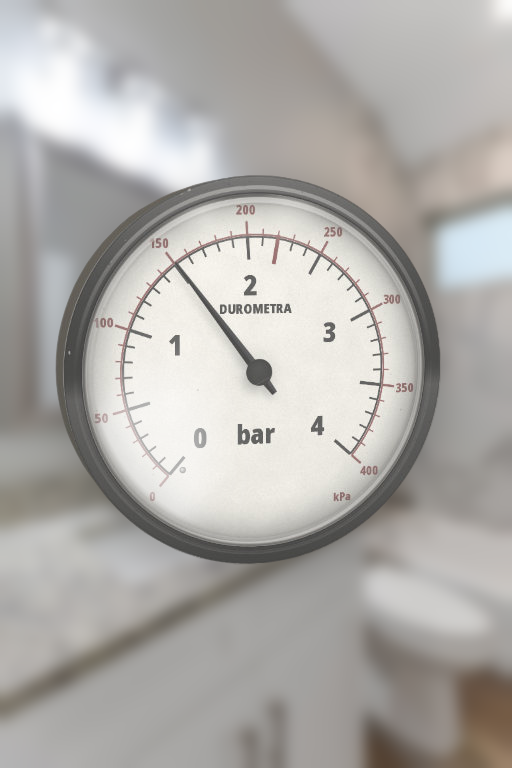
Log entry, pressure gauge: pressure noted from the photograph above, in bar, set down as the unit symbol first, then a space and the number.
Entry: bar 1.5
